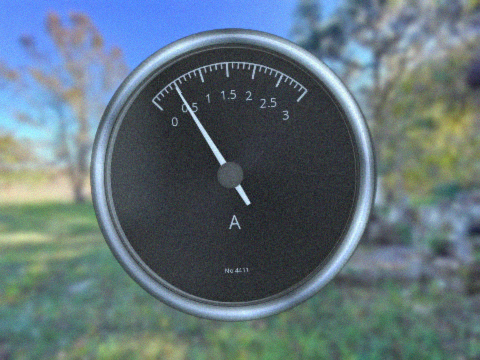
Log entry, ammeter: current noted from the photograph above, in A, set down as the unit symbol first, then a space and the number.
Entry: A 0.5
